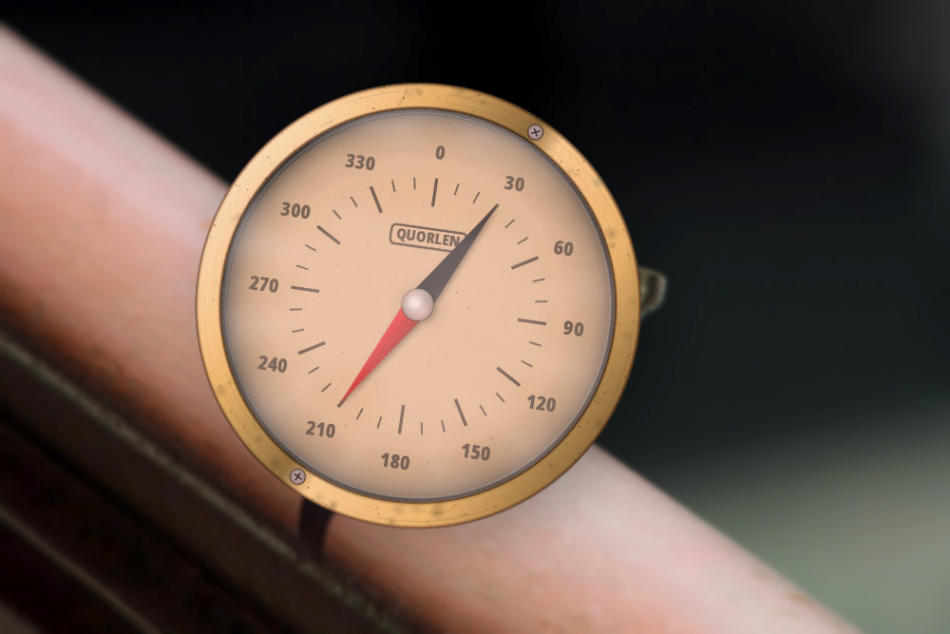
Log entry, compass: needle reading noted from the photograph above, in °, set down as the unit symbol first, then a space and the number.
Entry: ° 210
